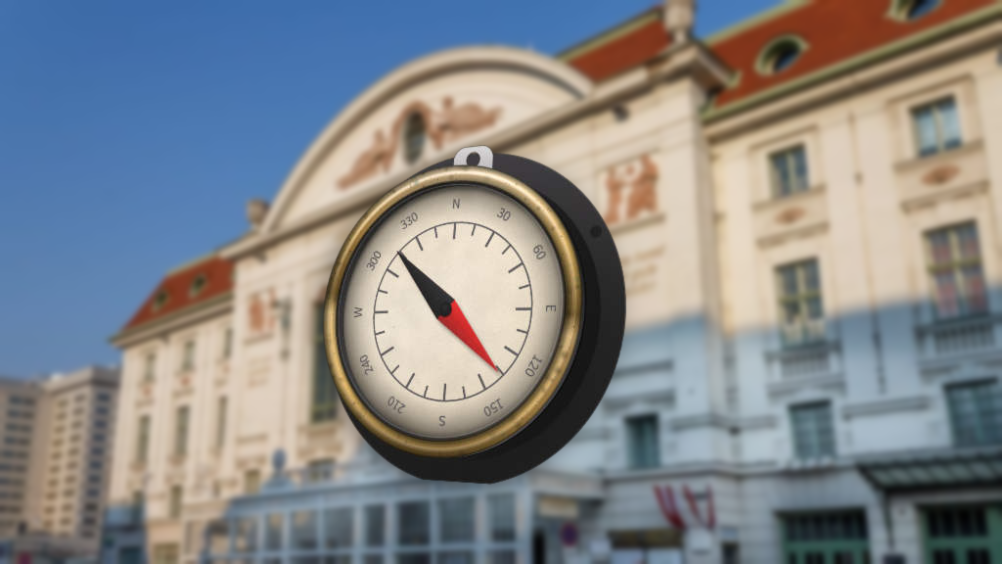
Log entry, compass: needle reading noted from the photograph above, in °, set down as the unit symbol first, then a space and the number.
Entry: ° 135
